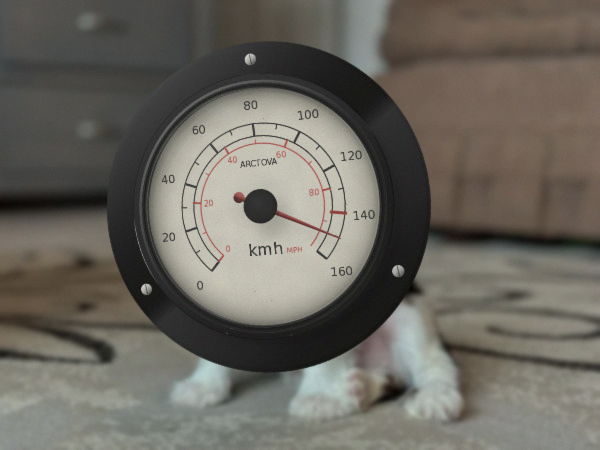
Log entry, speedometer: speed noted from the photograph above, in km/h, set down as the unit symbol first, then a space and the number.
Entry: km/h 150
